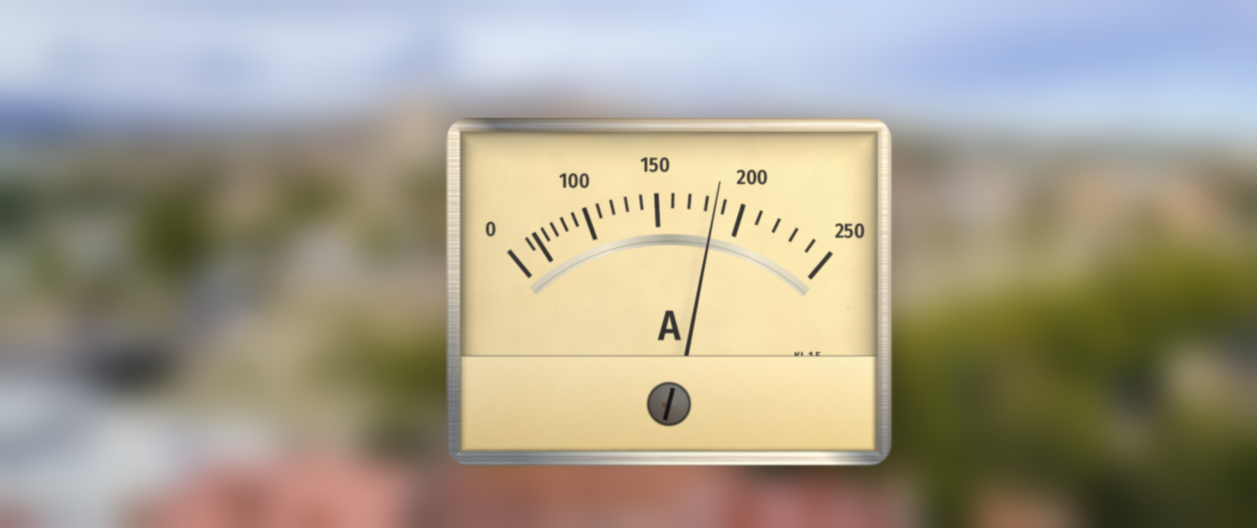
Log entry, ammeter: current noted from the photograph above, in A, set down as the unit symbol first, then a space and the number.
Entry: A 185
